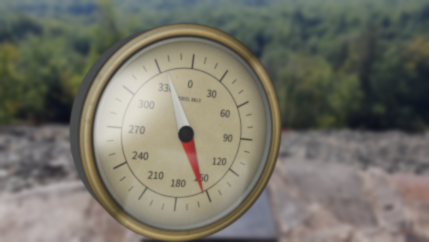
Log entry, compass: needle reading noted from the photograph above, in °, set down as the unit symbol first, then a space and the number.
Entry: ° 155
